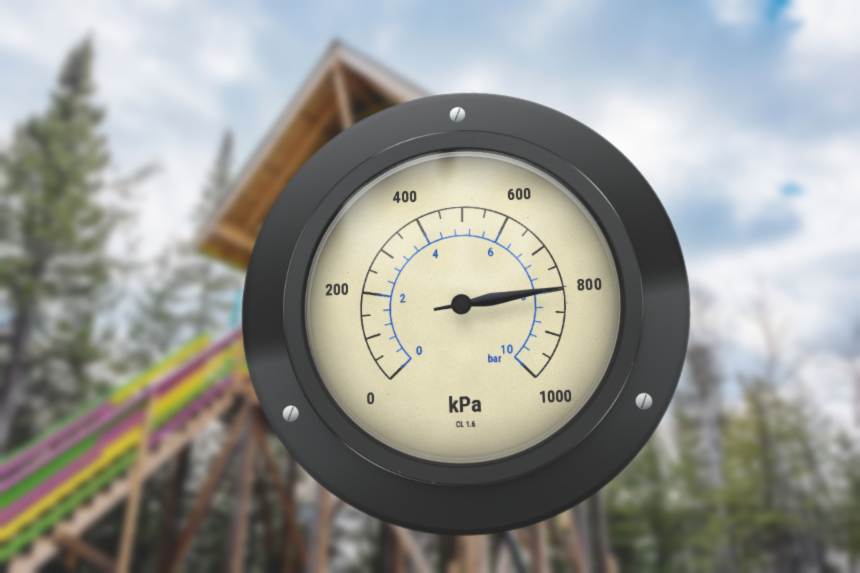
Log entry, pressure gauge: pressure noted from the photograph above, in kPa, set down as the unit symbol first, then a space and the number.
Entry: kPa 800
